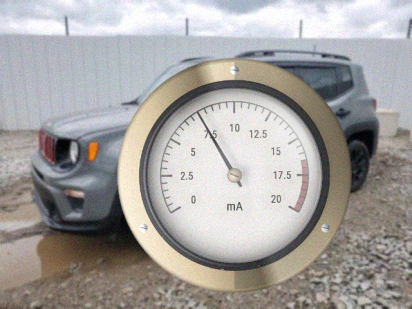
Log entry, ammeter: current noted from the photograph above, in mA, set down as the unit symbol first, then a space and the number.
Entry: mA 7.5
